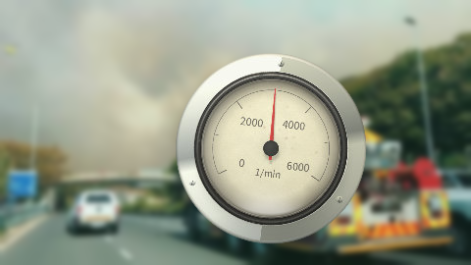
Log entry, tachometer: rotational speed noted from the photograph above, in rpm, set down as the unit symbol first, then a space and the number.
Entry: rpm 3000
